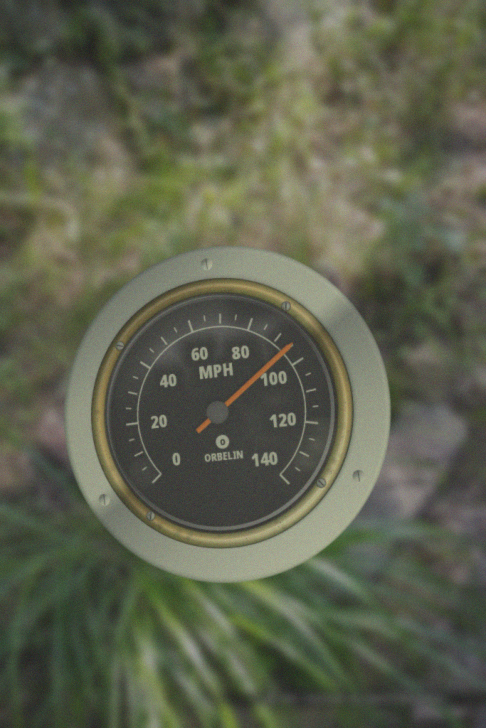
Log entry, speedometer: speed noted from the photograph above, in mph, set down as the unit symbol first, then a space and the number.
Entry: mph 95
